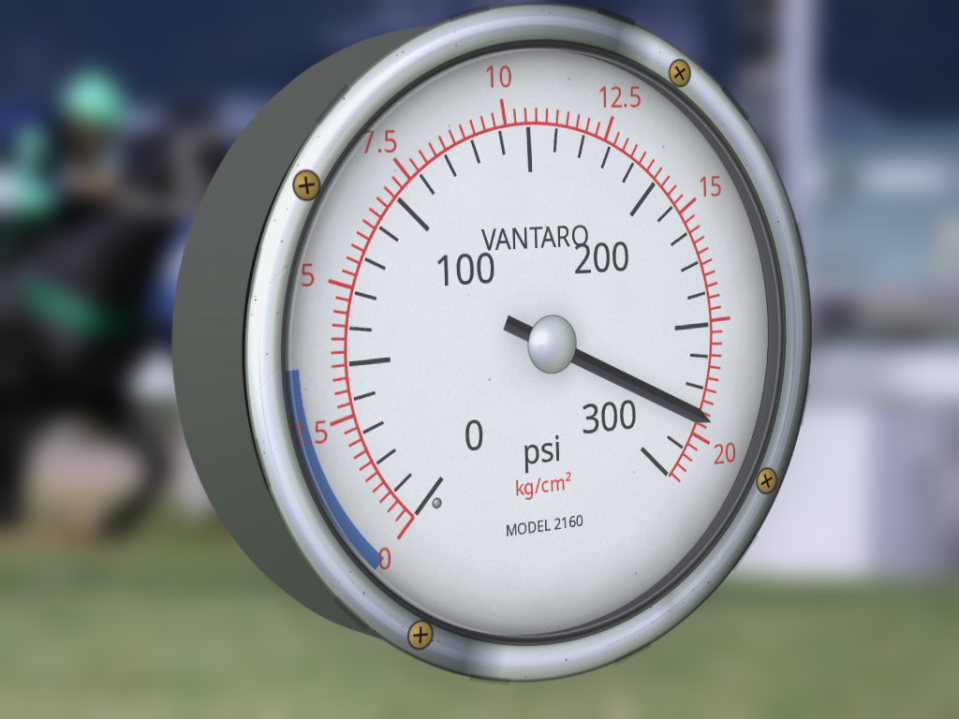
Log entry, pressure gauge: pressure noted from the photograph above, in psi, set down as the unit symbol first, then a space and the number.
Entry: psi 280
